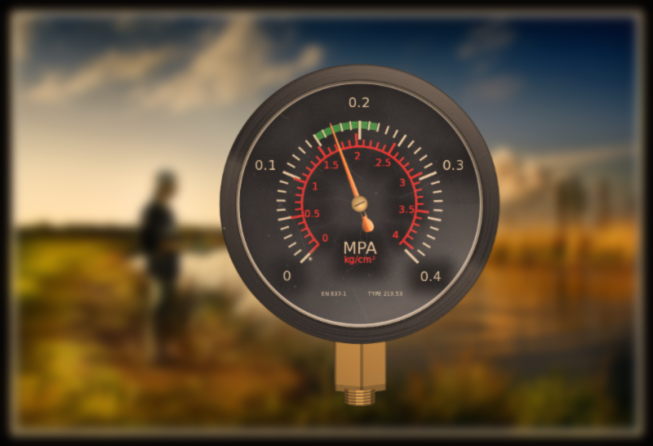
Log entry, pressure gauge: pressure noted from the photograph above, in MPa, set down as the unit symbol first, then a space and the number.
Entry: MPa 0.17
